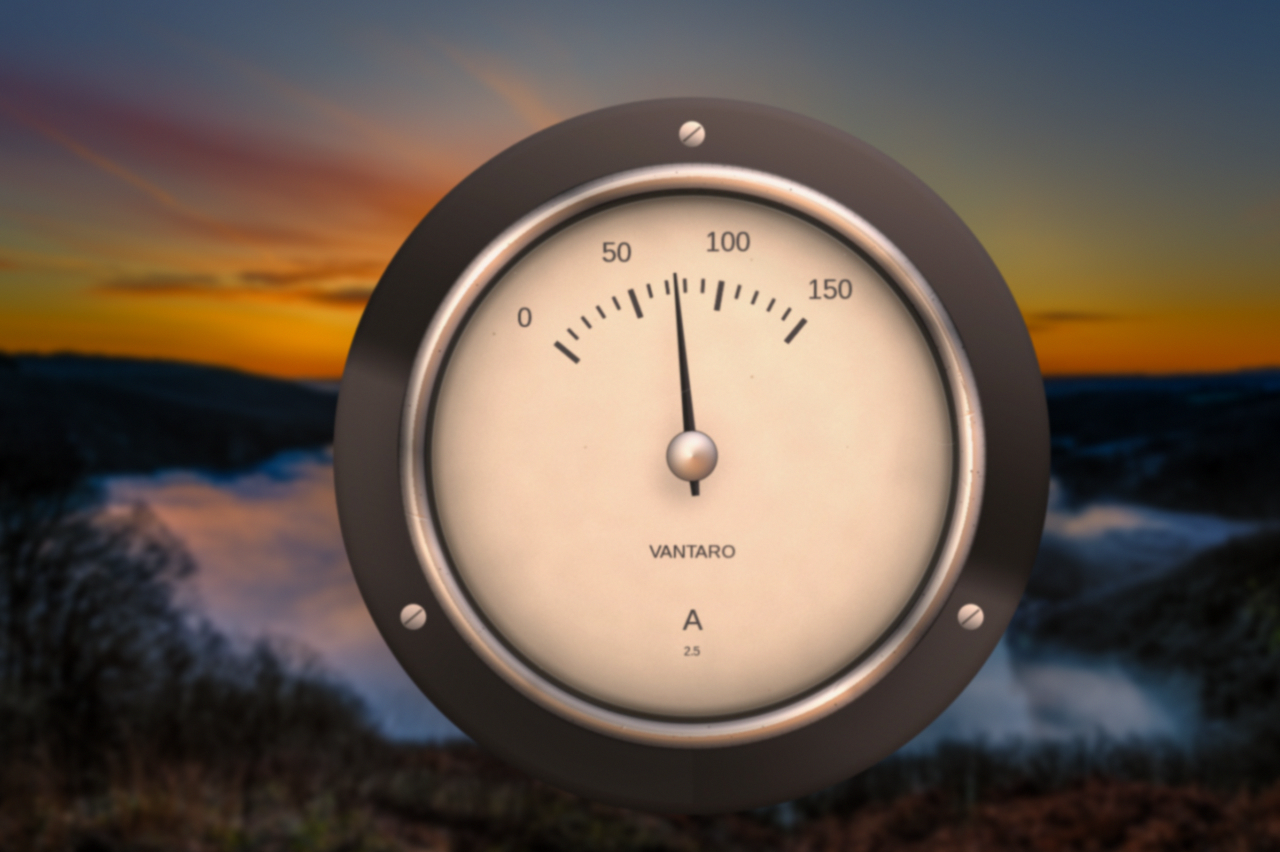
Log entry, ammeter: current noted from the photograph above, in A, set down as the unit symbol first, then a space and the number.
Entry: A 75
